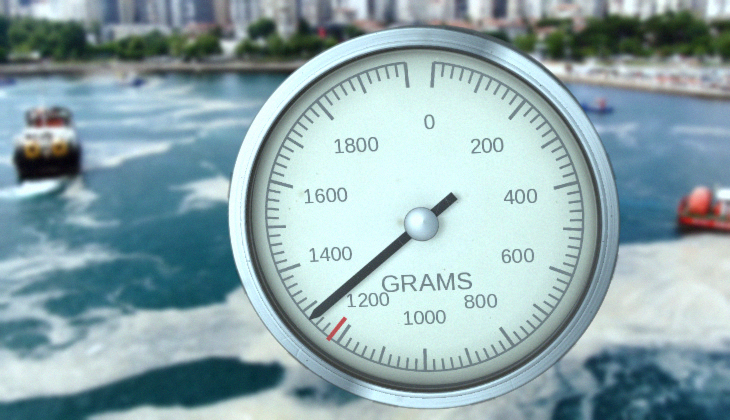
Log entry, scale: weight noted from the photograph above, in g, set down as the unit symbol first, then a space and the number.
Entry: g 1280
